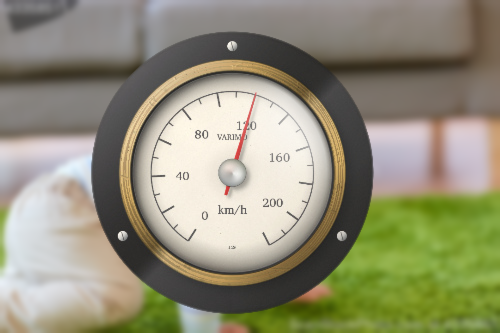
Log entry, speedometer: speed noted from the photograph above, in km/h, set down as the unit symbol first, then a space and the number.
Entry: km/h 120
